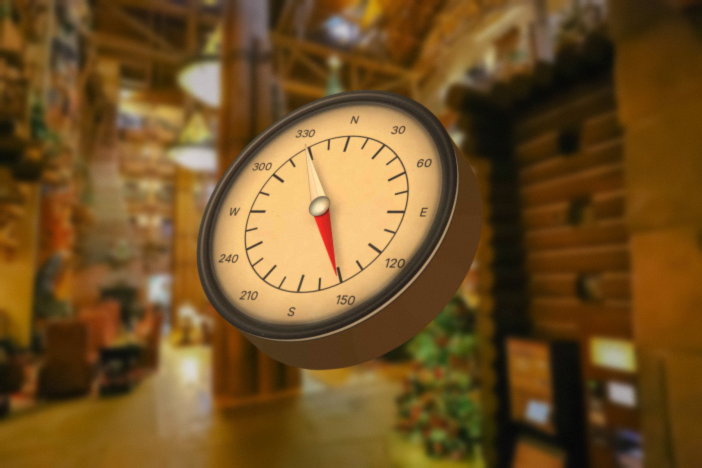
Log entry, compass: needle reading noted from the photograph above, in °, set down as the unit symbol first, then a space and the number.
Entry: ° 150
